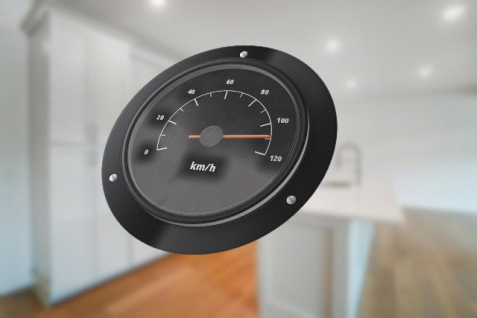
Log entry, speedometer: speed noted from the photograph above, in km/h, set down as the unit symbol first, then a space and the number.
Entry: km/h 110
